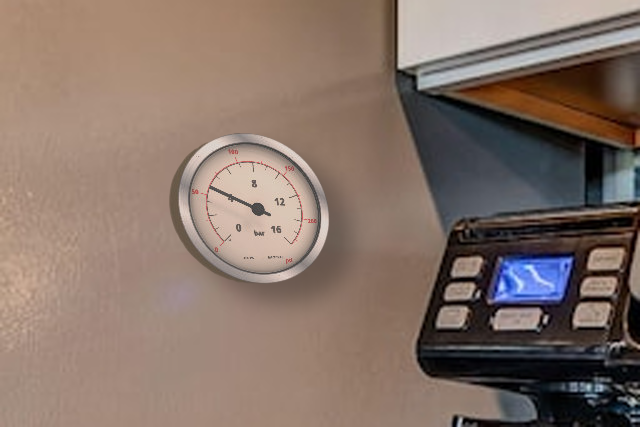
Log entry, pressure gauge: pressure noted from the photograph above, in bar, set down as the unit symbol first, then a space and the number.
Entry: bar 4
